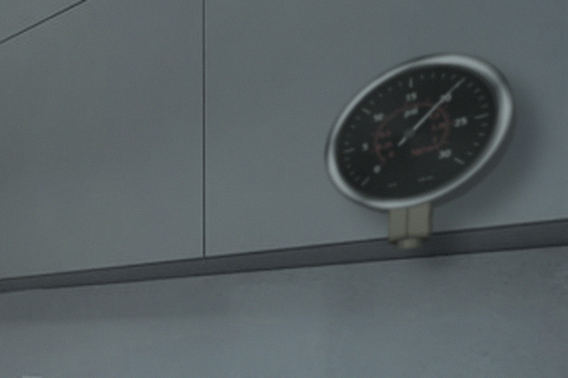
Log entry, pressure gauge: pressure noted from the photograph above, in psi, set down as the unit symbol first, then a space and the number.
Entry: psi 20
